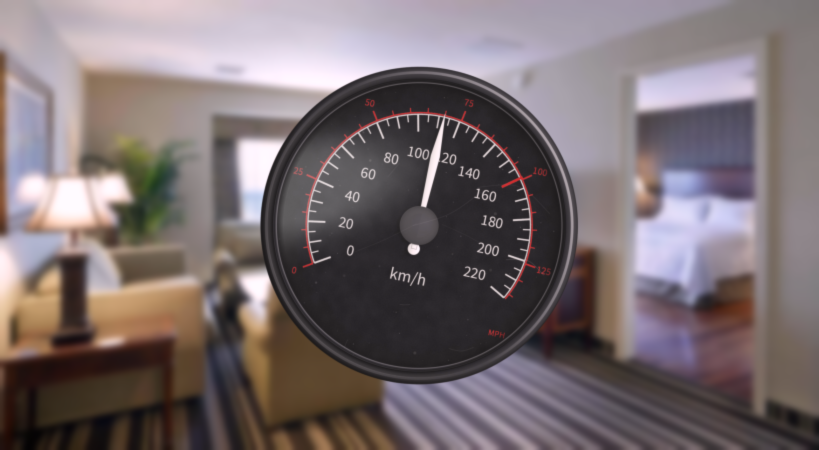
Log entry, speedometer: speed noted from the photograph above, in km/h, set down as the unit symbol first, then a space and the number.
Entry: km/h 112.5
